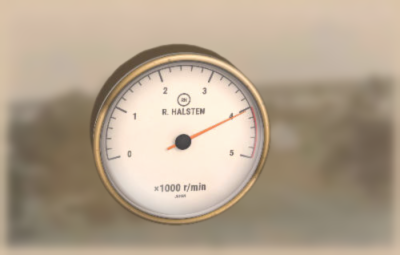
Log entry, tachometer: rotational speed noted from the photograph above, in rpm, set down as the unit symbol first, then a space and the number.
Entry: rpm 4000
